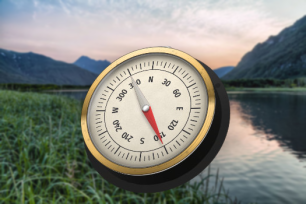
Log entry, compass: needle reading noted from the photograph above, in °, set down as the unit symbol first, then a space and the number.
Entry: ° 150
